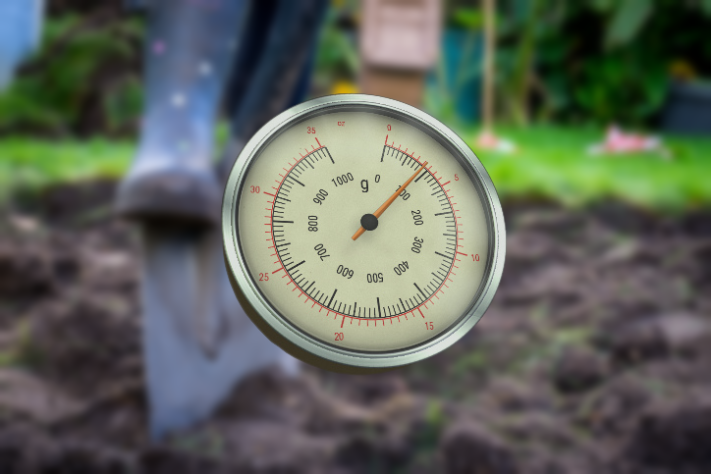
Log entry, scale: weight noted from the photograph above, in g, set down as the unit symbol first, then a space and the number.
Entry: g 90
